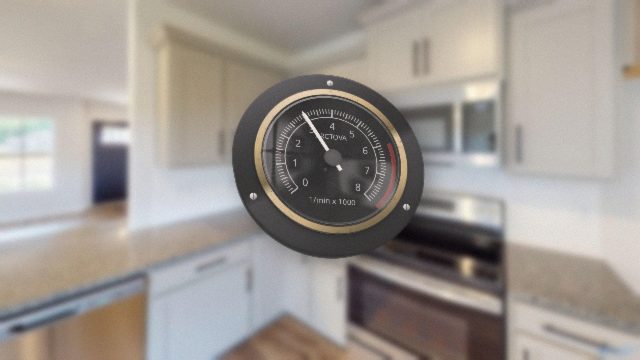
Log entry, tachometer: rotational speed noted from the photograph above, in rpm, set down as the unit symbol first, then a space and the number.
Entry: rpm 3000
